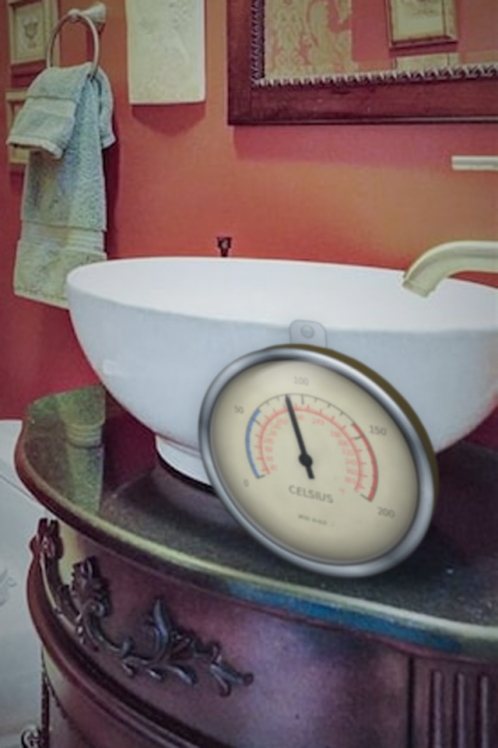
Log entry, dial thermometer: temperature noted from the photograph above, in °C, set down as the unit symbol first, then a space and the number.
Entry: °C 90
